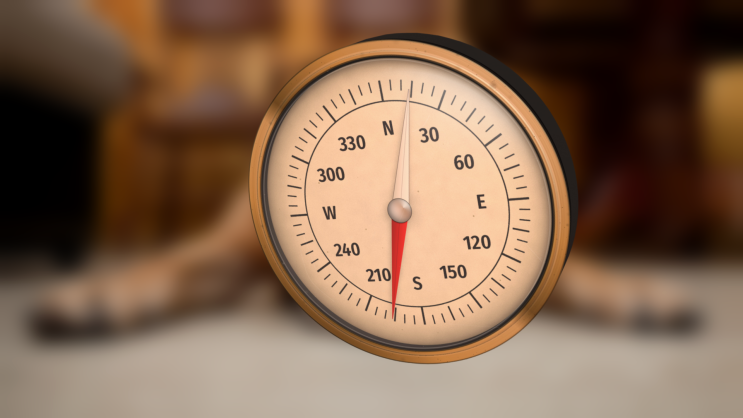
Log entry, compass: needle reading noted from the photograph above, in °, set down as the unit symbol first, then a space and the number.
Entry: ° 195
